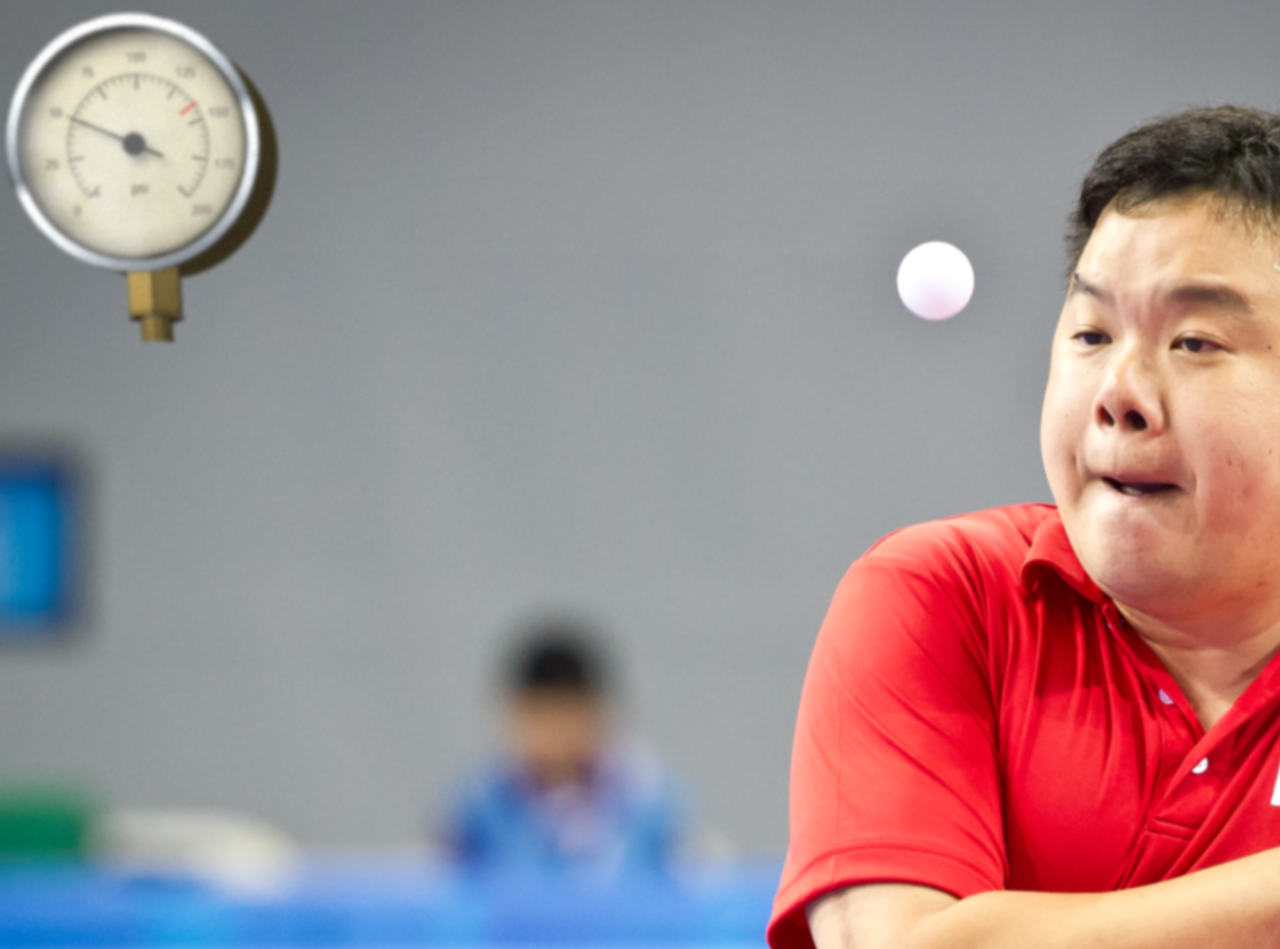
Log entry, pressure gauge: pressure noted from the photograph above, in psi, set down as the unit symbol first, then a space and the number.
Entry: psi 50
